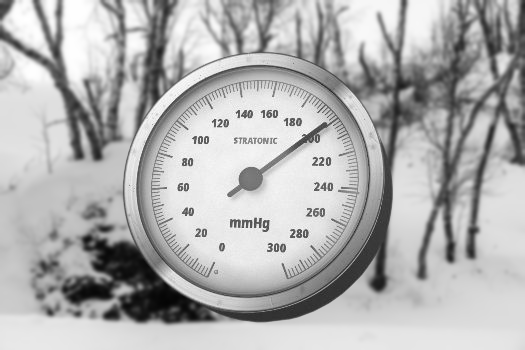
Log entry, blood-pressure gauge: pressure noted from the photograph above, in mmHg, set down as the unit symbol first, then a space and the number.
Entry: mmHg 200
